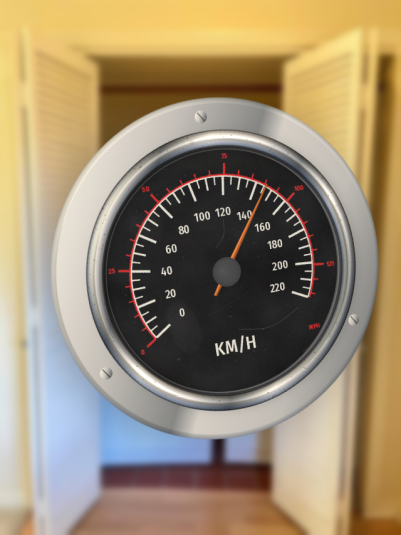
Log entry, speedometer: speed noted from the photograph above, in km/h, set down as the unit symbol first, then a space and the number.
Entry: km/h 145
